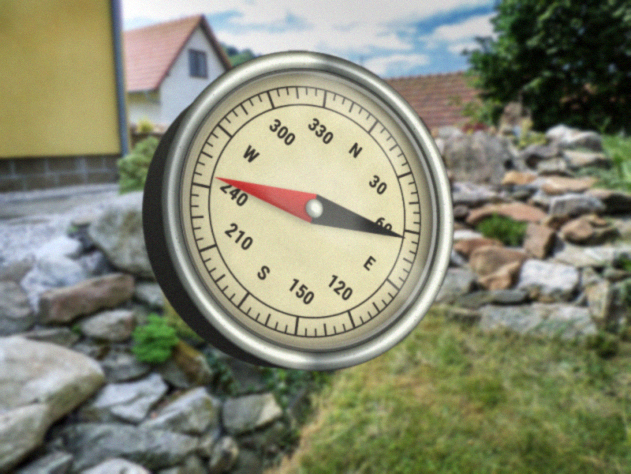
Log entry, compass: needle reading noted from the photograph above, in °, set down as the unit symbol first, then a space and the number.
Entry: ° 245
